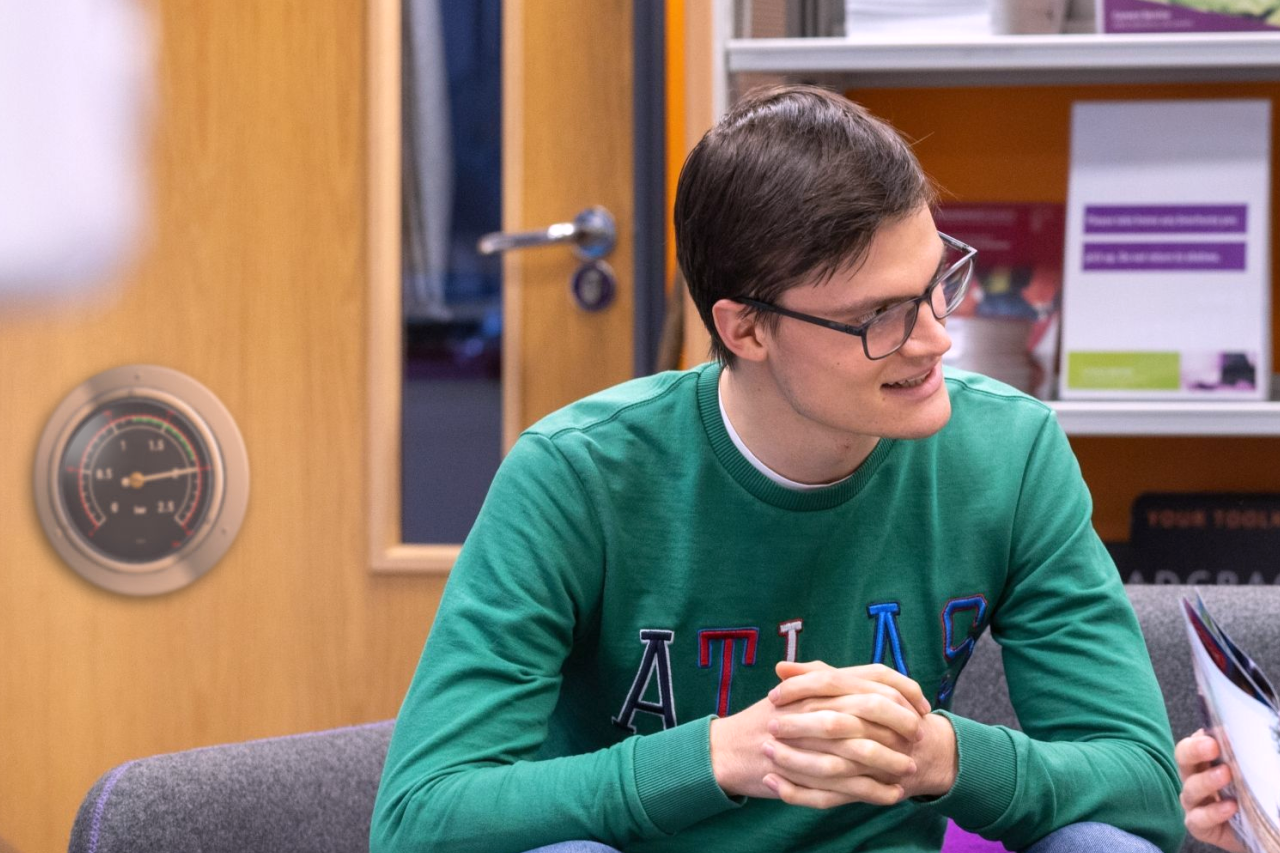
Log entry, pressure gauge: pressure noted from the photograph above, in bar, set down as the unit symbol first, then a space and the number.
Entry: bar 2
